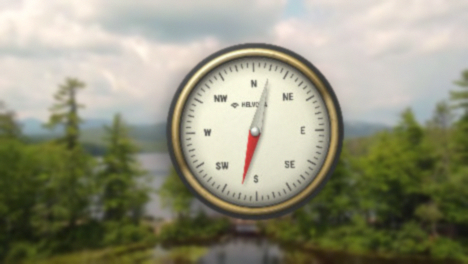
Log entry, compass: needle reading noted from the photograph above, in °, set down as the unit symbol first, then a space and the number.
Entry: ° 195
